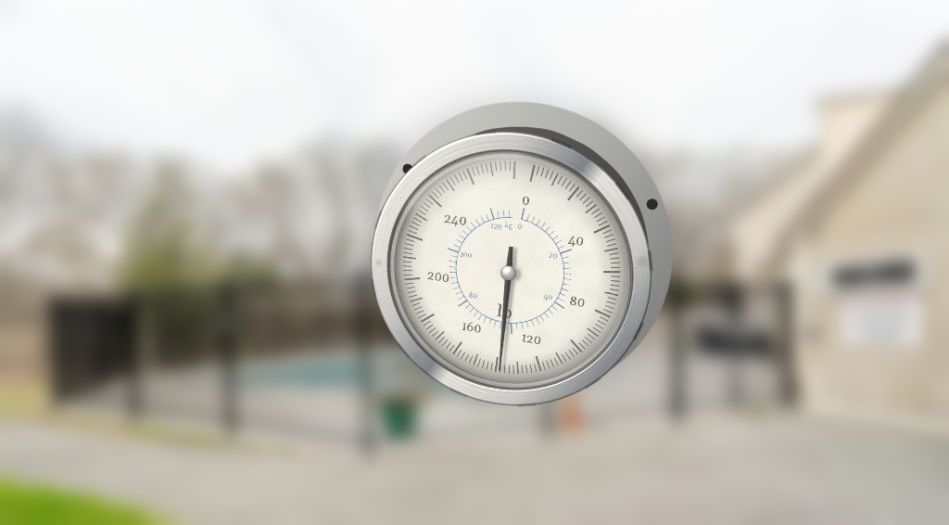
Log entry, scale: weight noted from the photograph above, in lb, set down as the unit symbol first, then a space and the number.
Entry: lb 138
